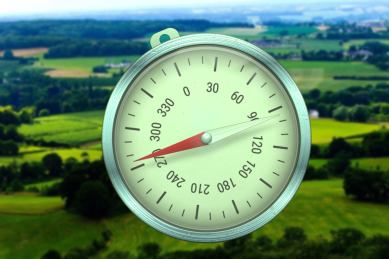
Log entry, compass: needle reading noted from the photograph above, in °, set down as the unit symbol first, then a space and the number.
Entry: ° 275
